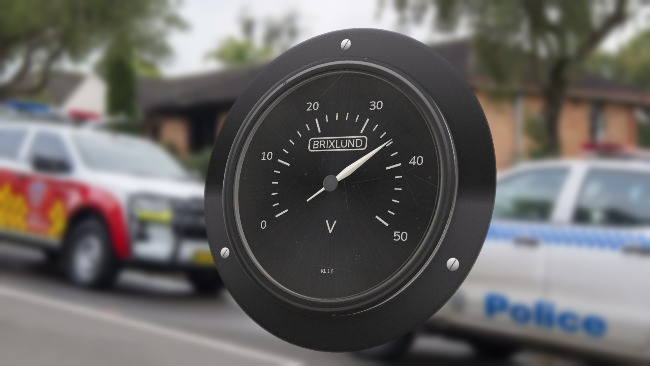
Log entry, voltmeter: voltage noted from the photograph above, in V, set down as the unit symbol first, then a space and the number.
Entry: V 36
